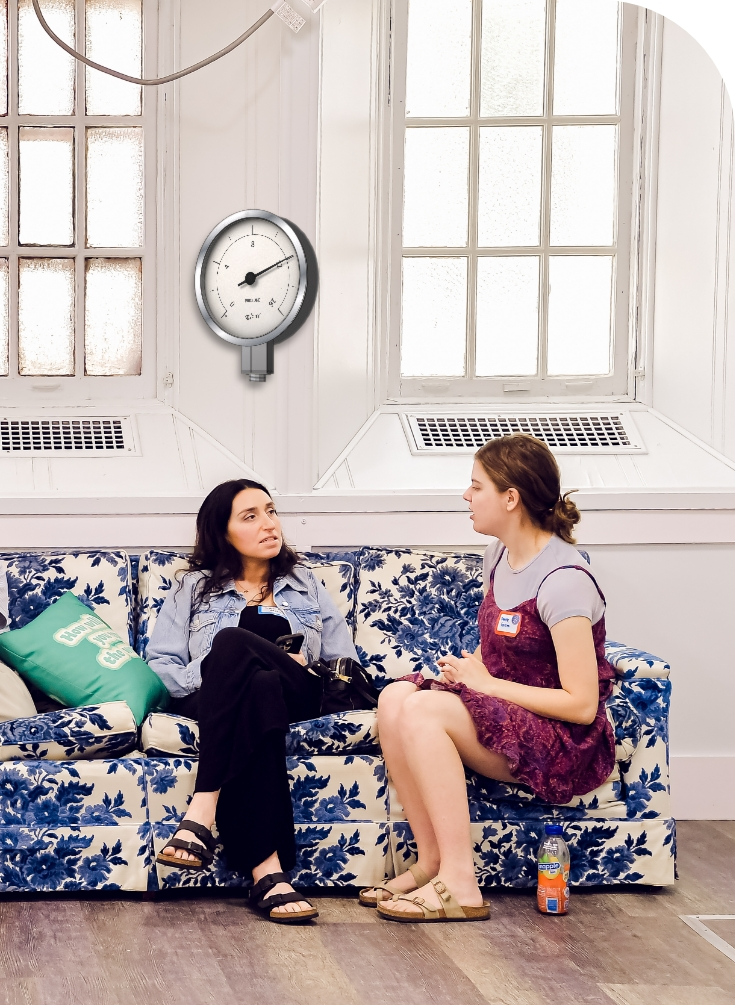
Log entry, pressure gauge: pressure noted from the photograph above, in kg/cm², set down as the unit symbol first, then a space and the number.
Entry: kg/cm² 12
